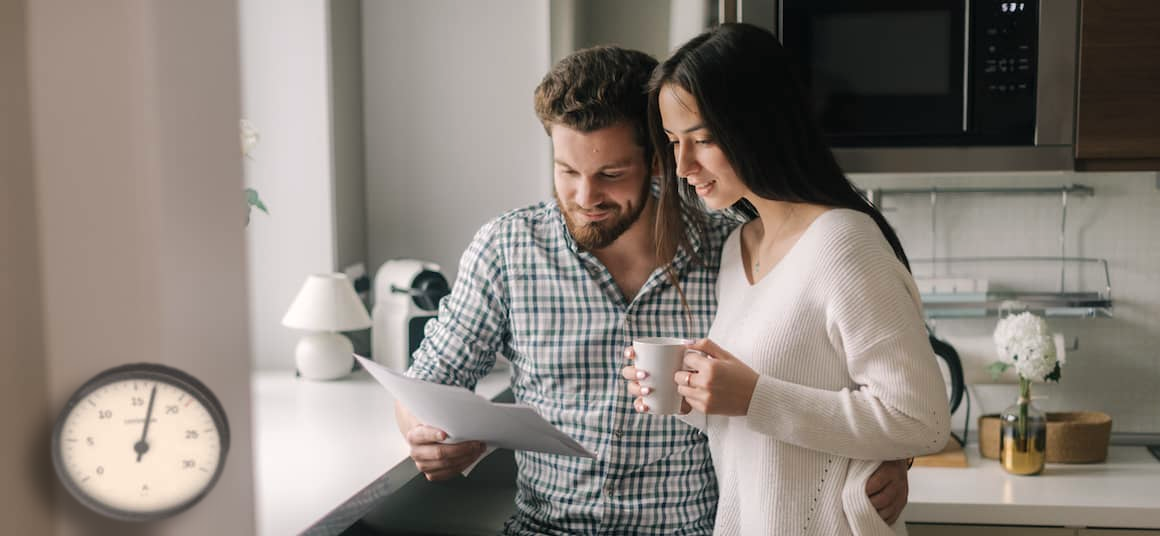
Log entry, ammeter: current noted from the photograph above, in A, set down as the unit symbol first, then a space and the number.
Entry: A 17
